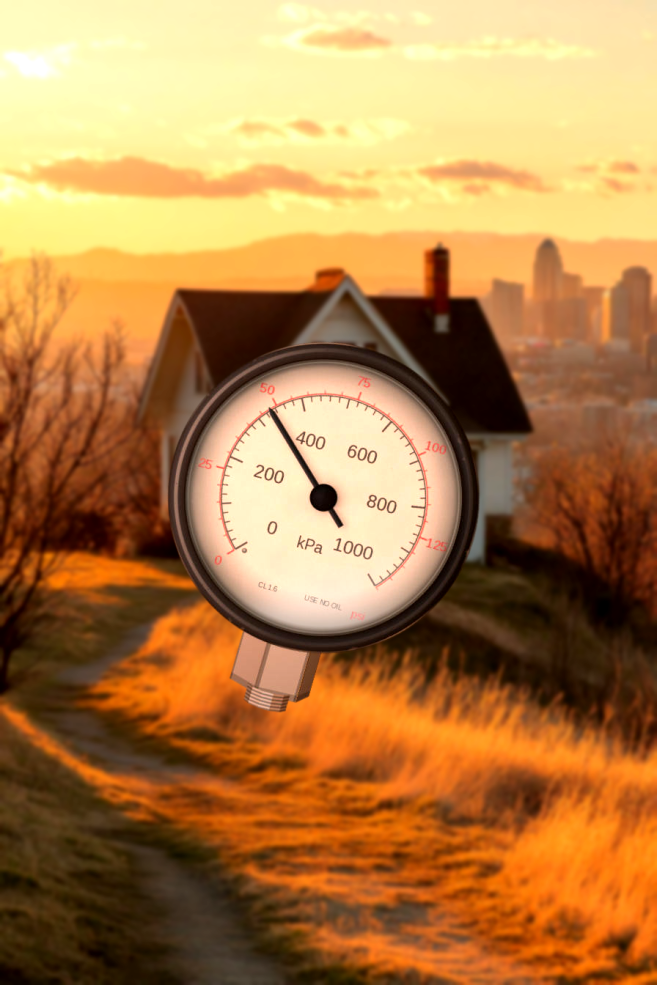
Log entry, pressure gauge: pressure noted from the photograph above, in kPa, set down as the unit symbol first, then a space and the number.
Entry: kPa 330
